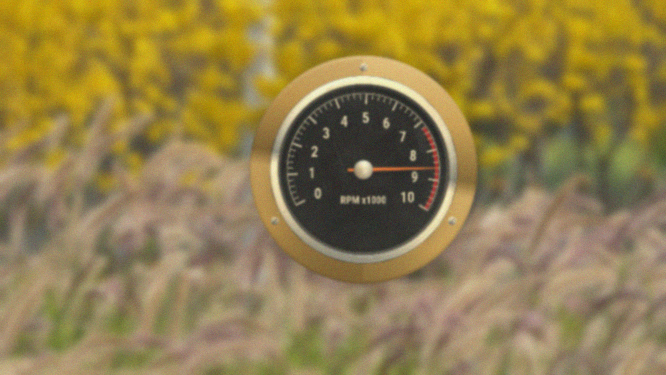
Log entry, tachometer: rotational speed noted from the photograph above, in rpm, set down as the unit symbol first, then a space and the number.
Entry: rpm 8600
